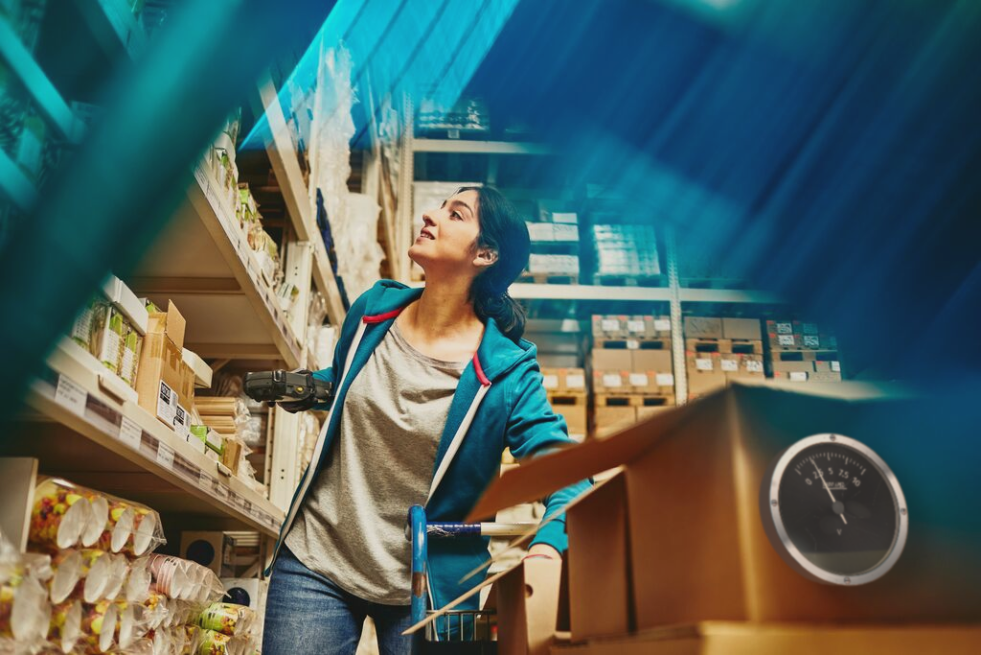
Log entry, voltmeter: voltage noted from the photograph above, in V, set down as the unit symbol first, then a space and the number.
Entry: V 2.5
